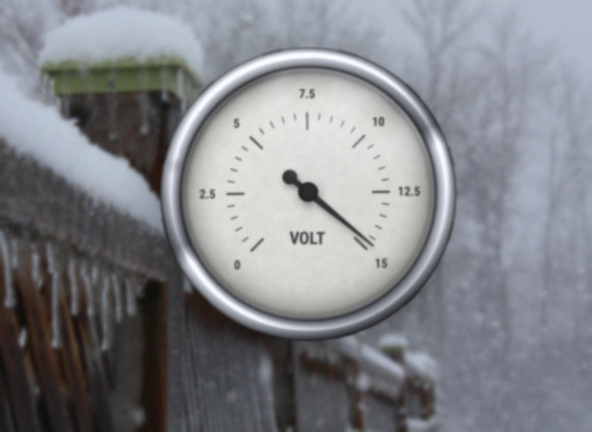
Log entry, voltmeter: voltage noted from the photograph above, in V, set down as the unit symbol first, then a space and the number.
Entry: V 14.75
